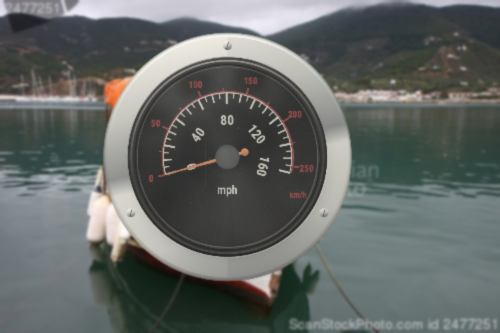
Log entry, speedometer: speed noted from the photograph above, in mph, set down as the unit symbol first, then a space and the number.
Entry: mph 0
